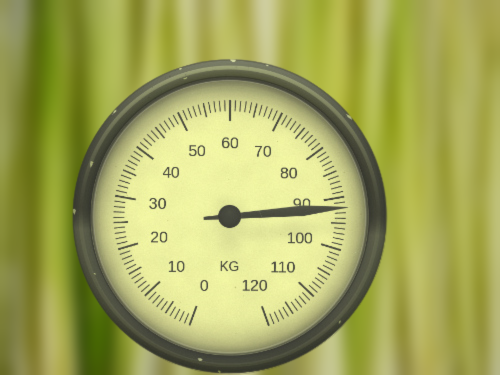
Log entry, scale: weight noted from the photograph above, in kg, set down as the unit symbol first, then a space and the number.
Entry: kg 92
